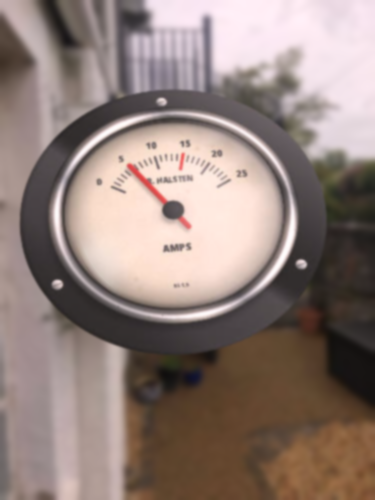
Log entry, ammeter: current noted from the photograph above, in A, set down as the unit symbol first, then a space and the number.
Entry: A 5
